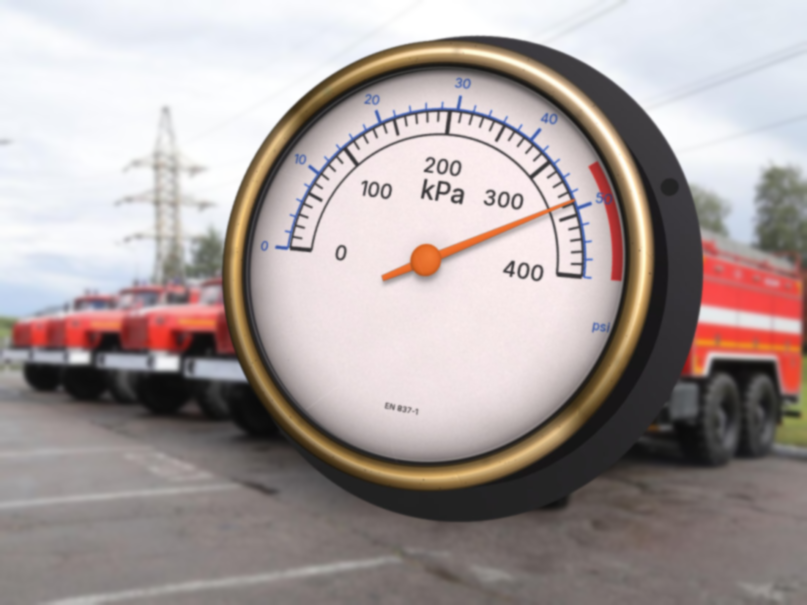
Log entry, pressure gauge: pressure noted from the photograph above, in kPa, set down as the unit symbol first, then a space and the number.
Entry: kPa 340
